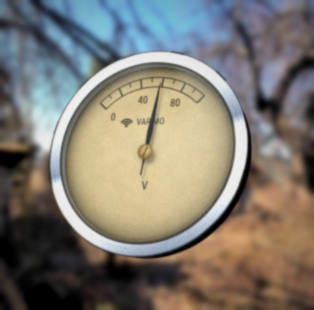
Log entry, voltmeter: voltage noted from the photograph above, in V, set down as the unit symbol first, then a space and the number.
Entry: V 60
